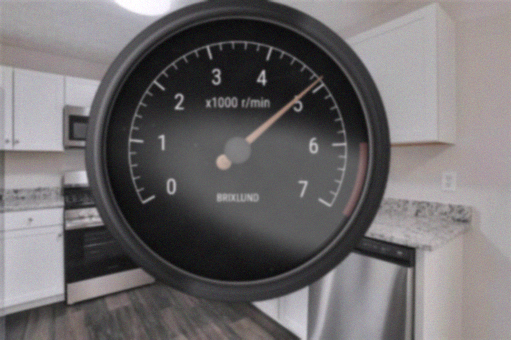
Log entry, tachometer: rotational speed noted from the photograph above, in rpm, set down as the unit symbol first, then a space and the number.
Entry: rpm 4900
